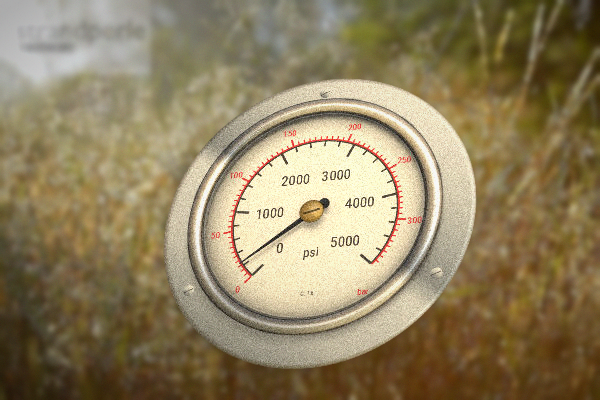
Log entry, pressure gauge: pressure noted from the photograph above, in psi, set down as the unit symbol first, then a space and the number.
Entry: psi 200
